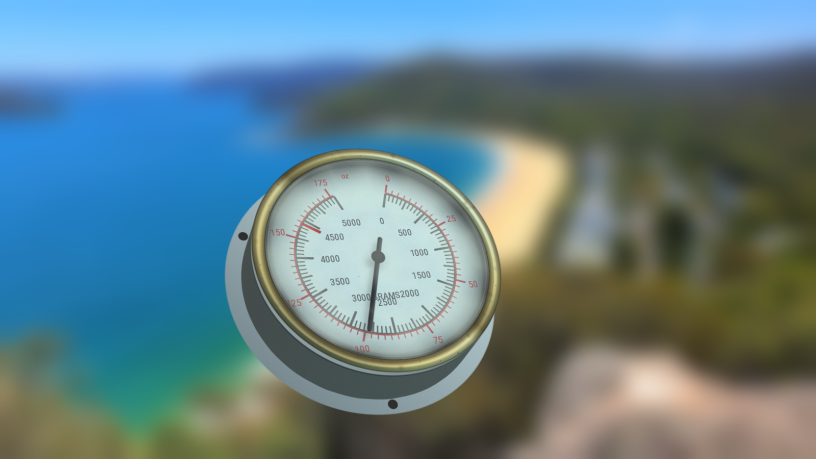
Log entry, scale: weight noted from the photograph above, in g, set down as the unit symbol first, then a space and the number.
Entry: g 2800
